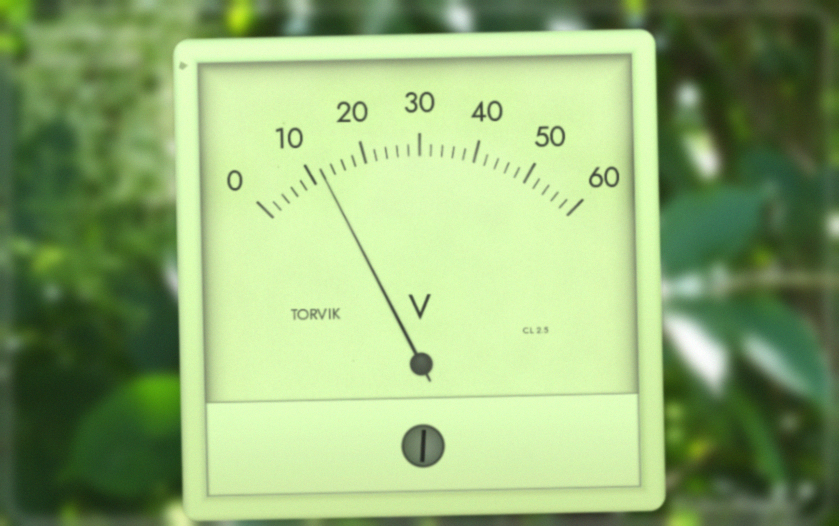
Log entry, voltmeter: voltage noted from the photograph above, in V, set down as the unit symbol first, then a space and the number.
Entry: V 12
